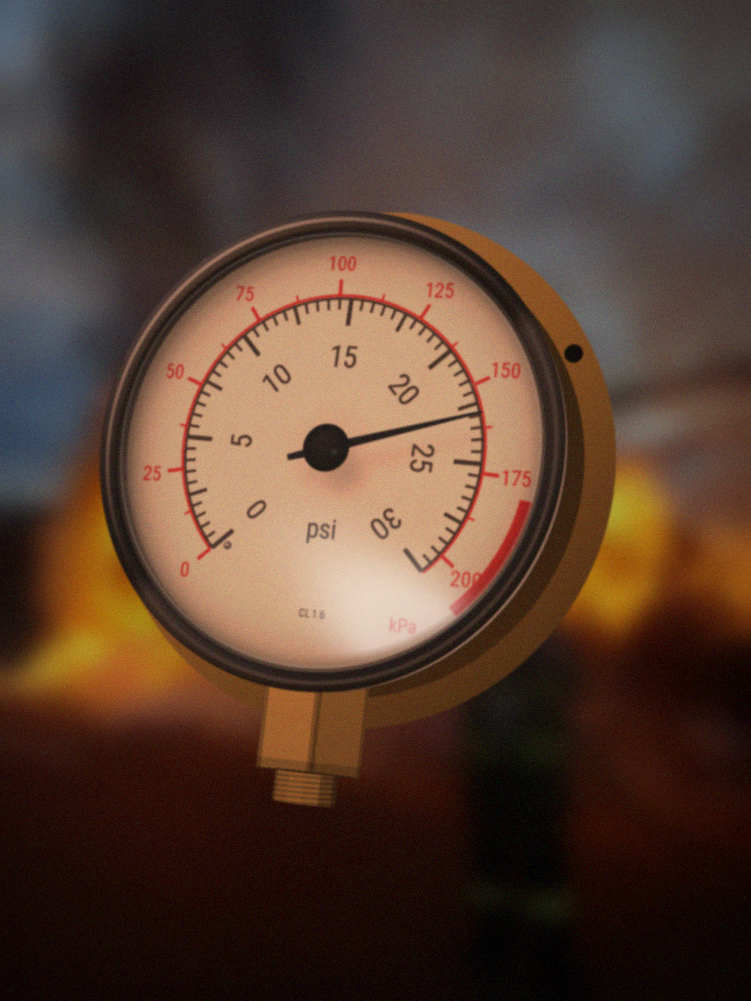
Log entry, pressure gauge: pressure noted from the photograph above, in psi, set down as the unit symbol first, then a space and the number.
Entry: psi 23
